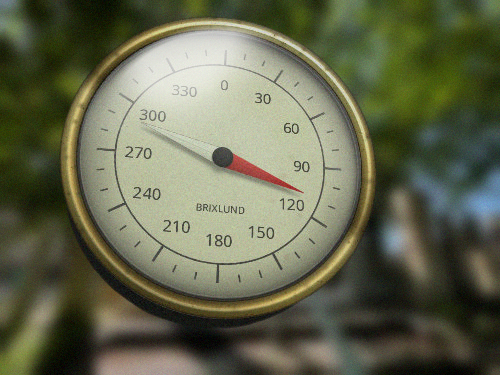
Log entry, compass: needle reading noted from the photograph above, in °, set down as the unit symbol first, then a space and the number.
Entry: ° 110
